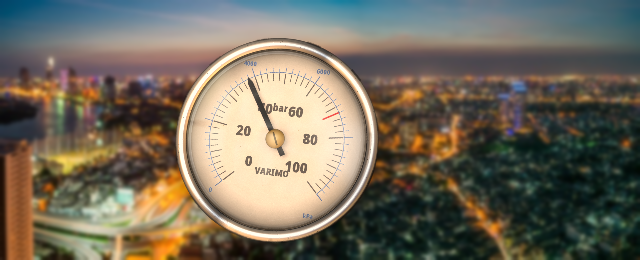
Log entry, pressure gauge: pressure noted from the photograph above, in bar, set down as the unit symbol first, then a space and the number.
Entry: bar 38
